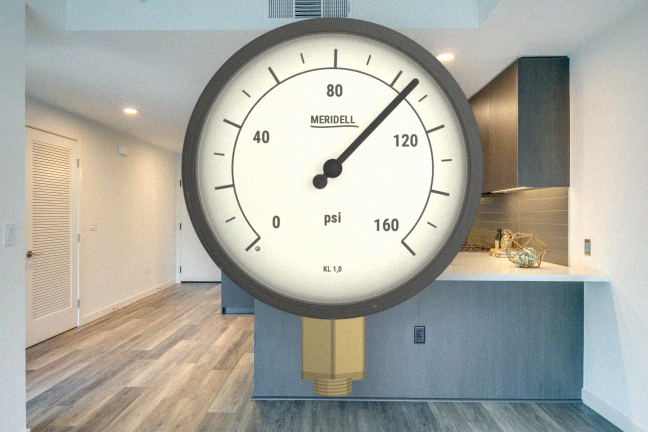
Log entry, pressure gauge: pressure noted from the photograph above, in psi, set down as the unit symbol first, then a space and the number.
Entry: psi 105
